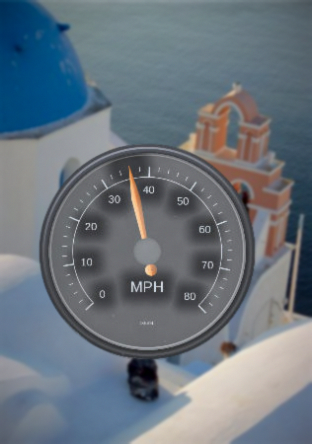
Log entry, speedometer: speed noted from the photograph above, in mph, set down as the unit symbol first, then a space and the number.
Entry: mph 36
